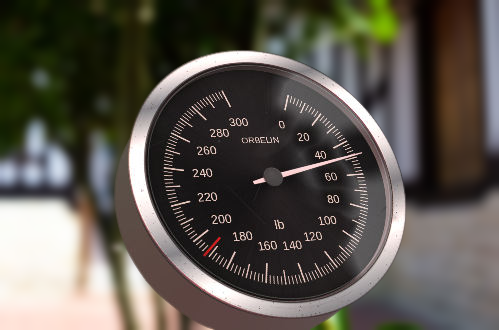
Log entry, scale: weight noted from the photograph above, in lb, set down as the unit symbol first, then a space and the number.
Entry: lb 50
